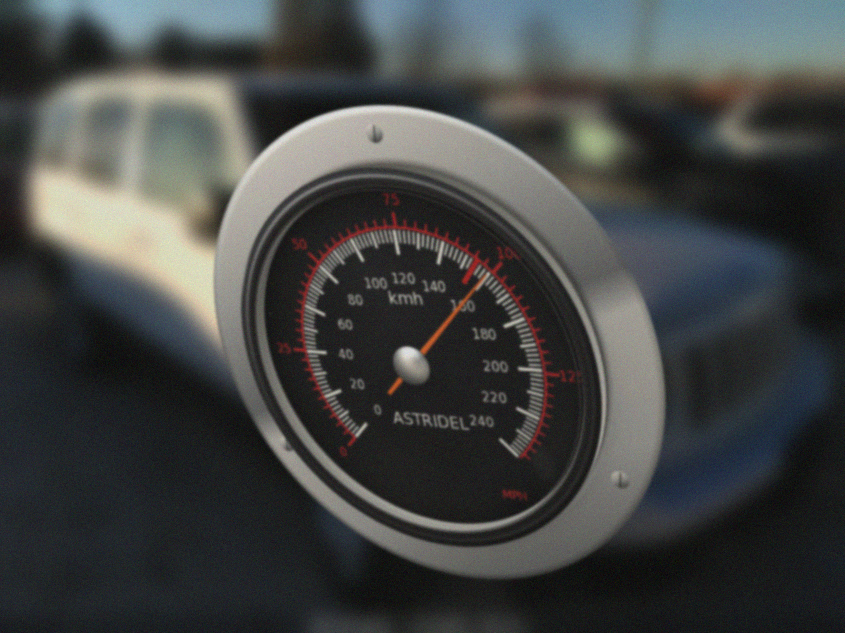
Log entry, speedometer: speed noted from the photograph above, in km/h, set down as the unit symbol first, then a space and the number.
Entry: km/h 160
